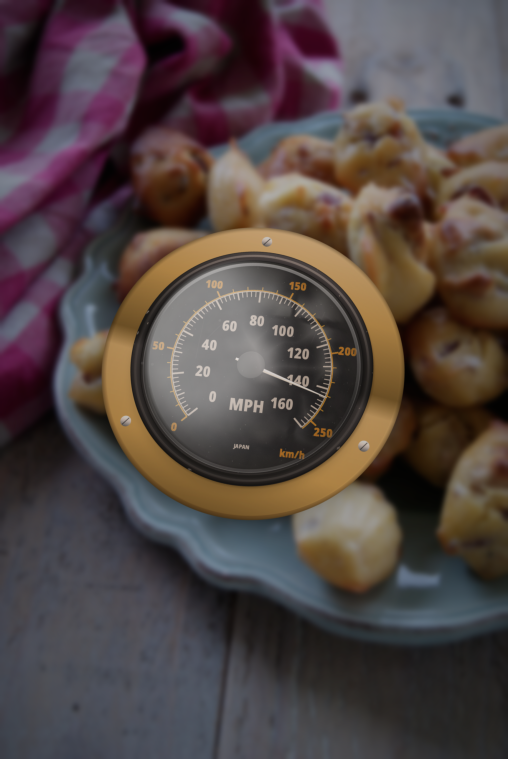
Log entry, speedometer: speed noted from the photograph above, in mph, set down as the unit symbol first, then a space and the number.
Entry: mph 144
